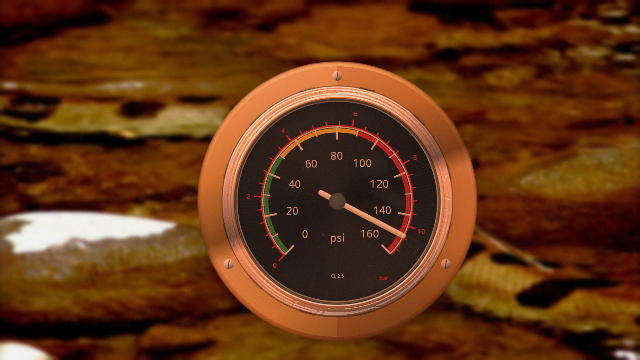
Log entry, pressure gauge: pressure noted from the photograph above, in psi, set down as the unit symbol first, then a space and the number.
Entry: psi 150
